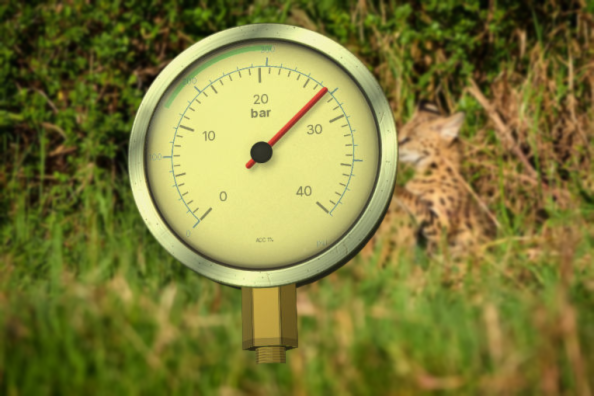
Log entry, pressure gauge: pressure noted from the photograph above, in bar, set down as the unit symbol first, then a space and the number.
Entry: bar 27
